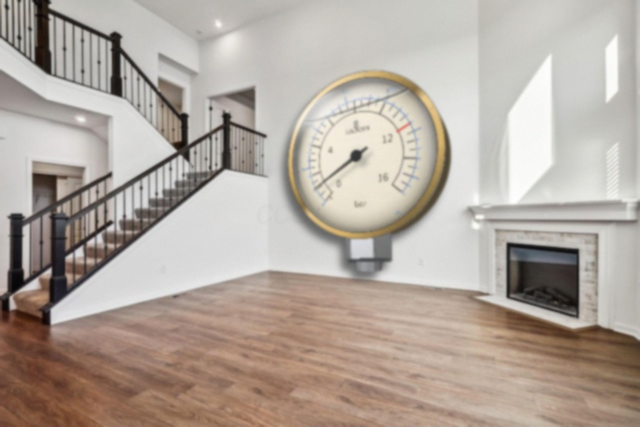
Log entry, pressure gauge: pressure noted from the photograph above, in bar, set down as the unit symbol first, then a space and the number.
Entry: bar 1
